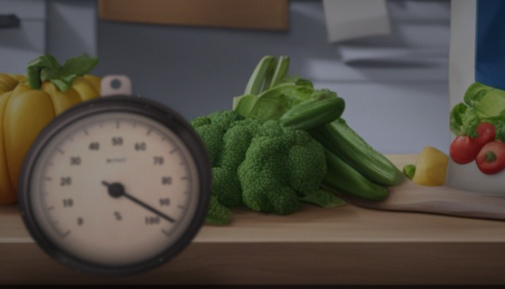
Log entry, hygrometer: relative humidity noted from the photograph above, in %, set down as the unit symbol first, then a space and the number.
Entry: % 95
